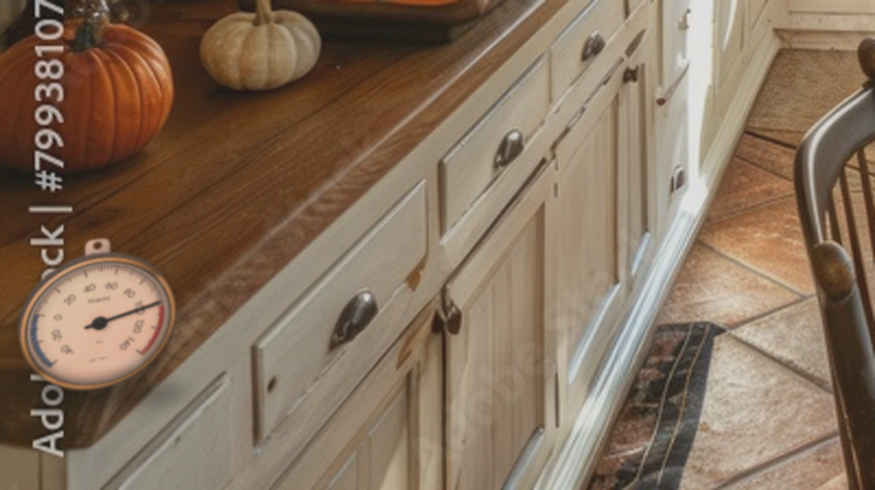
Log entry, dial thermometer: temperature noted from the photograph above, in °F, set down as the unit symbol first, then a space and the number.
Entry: °F 100
